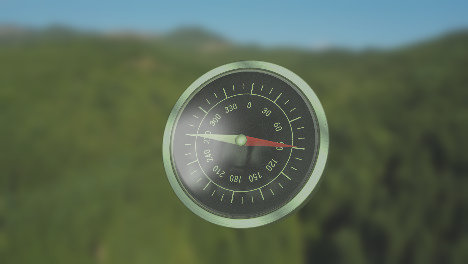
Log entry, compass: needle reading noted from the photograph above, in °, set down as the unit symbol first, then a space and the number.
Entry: ° 90
